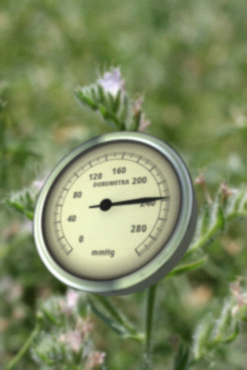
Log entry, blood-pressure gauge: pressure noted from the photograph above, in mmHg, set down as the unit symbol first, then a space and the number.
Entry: mmHg 240
